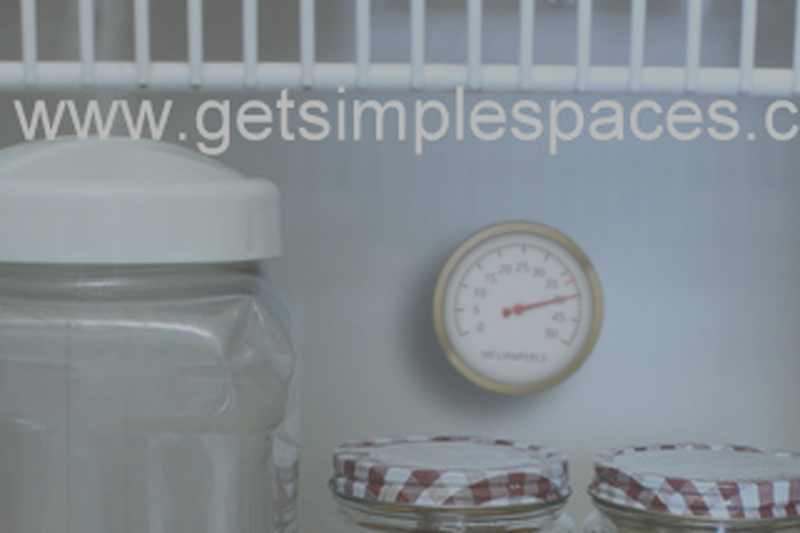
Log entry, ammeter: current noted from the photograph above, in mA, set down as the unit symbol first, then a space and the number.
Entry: mA 40
